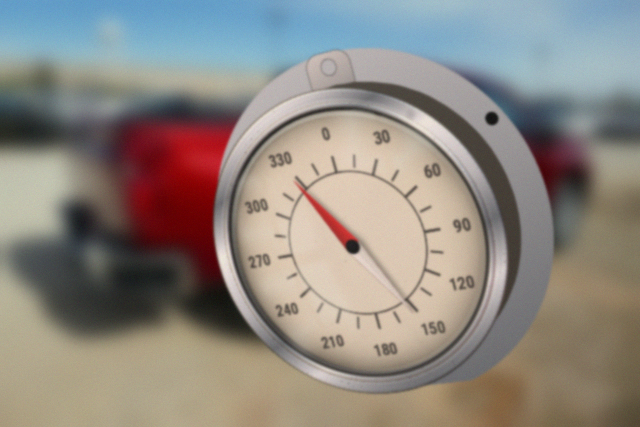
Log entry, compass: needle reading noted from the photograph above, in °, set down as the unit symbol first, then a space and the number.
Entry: ° 330
